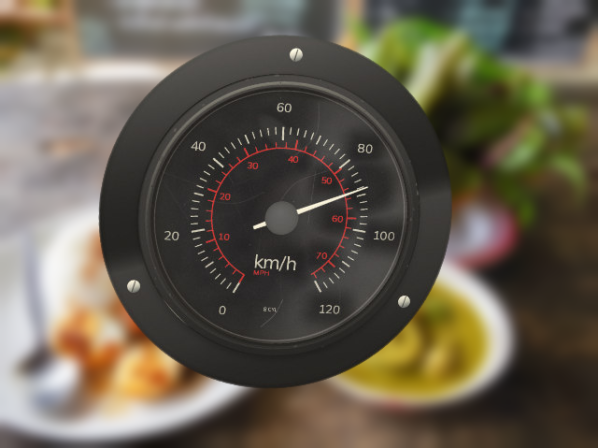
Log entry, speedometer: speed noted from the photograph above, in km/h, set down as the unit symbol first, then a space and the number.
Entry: km/h 88
